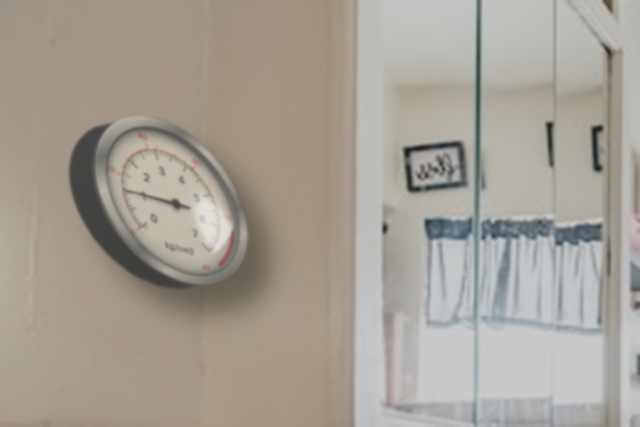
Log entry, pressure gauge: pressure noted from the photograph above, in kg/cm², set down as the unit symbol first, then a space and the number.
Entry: kg/cm² 1
